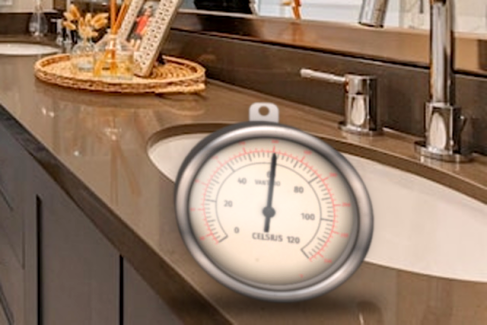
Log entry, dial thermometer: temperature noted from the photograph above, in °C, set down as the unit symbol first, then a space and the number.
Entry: °C 60
